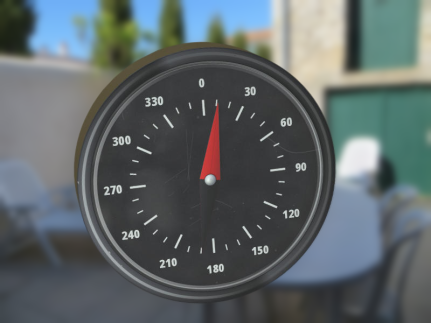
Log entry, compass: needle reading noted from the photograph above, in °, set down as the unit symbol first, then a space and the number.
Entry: ° 10
